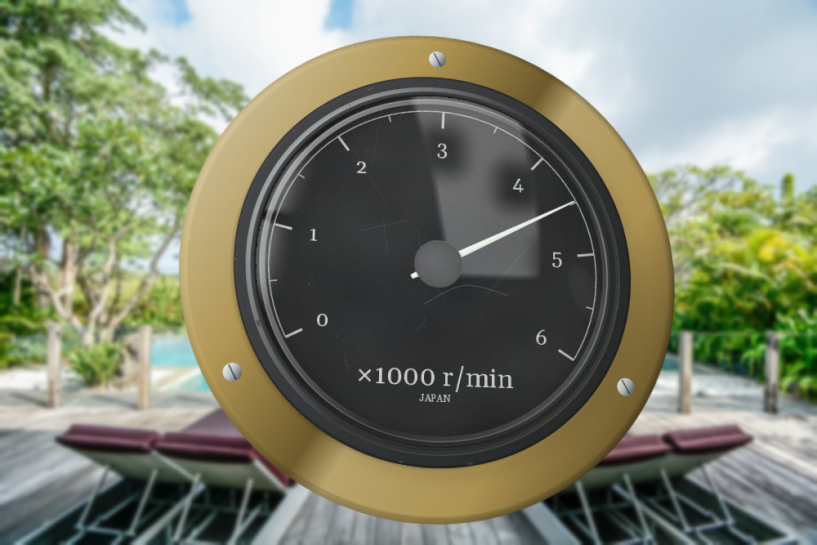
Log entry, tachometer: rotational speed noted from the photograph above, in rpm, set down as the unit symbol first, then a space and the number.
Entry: rpm 4500
